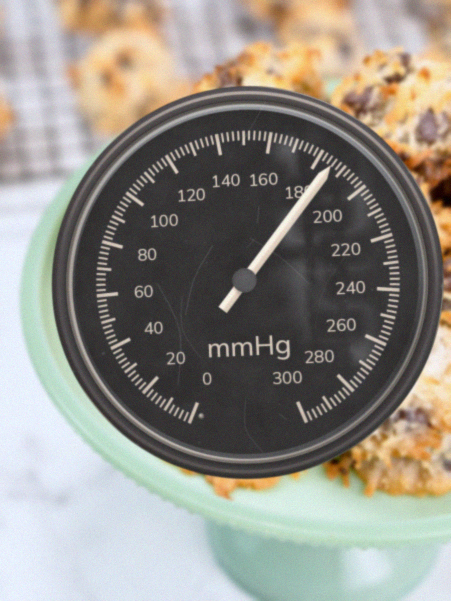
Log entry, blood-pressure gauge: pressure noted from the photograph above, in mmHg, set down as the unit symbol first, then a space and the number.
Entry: mmHg 186
